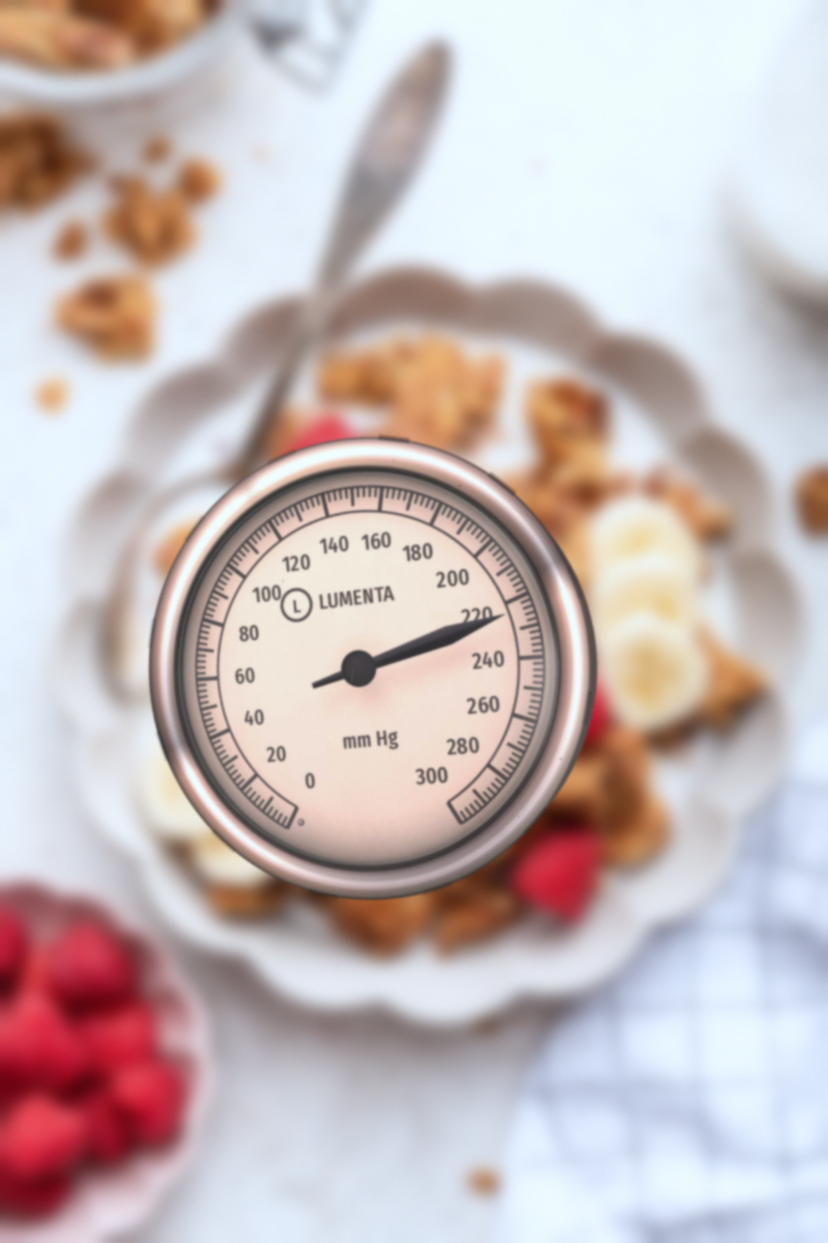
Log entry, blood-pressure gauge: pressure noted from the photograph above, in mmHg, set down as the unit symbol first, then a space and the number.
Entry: mmHg 224
